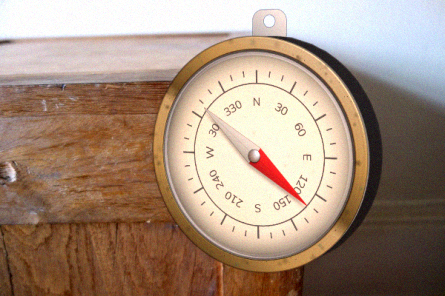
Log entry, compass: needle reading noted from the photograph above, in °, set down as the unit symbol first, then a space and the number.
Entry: ° 130
